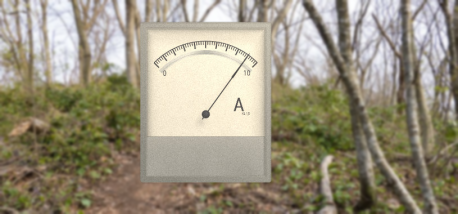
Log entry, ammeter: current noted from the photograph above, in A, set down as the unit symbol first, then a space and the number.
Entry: A 9
